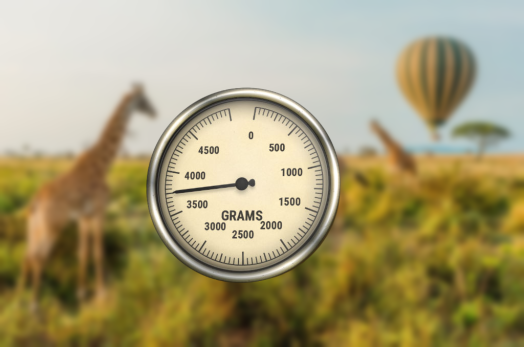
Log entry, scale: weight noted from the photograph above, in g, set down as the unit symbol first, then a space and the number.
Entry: g 3750
